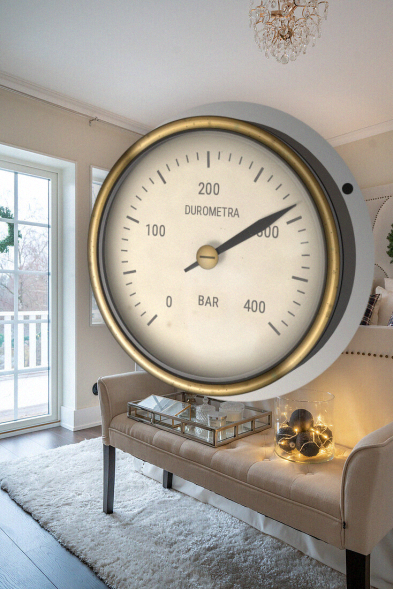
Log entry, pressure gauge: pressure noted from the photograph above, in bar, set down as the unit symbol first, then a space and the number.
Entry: bar 290
